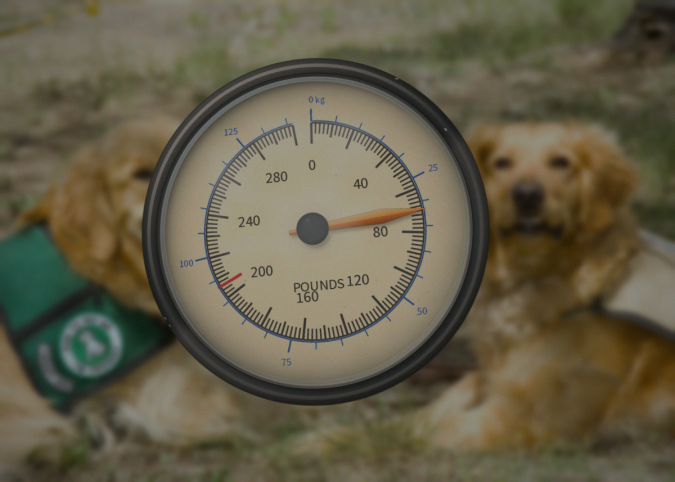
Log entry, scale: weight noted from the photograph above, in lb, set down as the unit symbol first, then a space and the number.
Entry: lb 70
